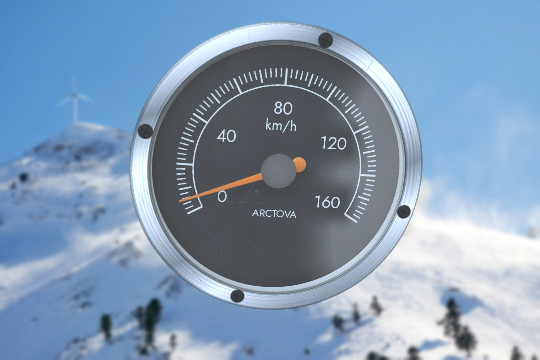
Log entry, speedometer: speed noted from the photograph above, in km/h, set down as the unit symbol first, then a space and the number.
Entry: km/h 6
